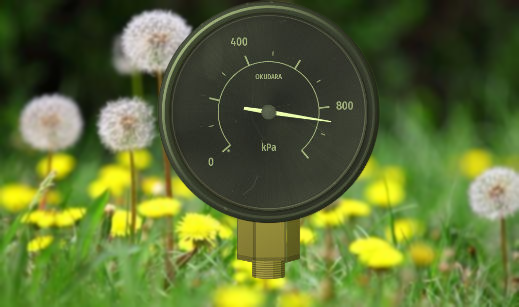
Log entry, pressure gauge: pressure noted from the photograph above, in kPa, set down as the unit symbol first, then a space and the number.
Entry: kPa 850
